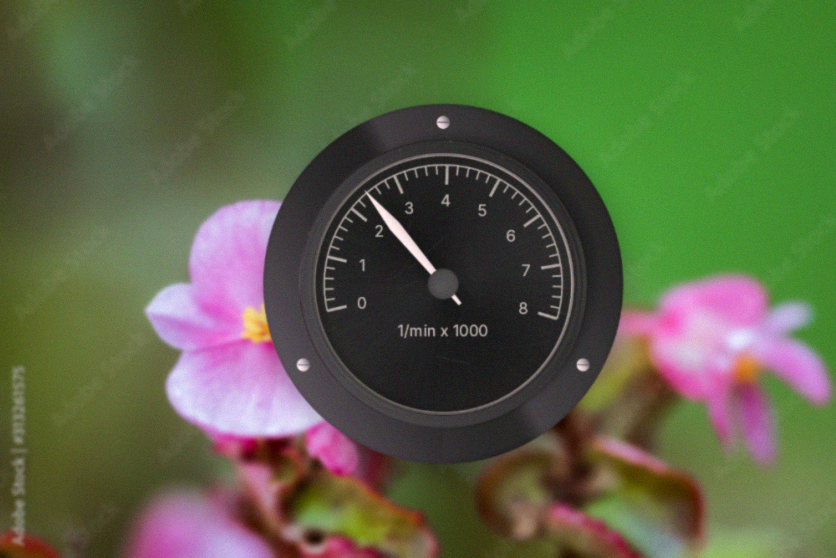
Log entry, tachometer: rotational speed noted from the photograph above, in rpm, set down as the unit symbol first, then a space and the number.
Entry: rpm 2400
